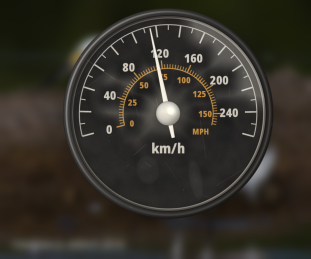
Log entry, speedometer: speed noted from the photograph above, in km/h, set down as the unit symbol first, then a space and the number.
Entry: km/h 115
